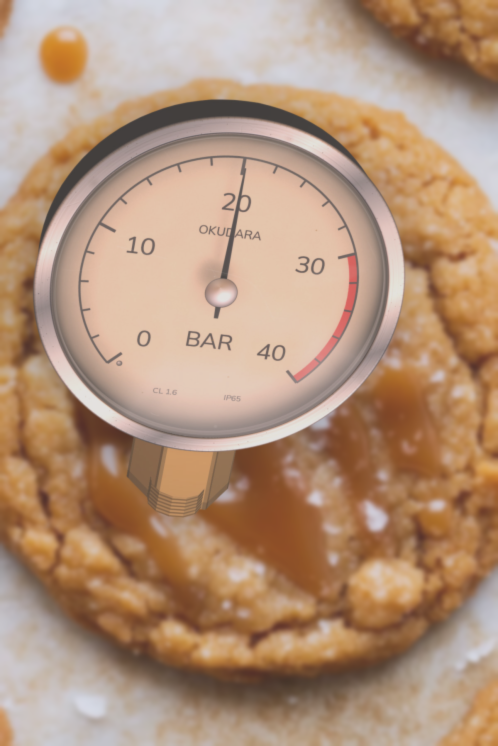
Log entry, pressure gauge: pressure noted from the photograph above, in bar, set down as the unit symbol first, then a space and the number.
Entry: bar 20
